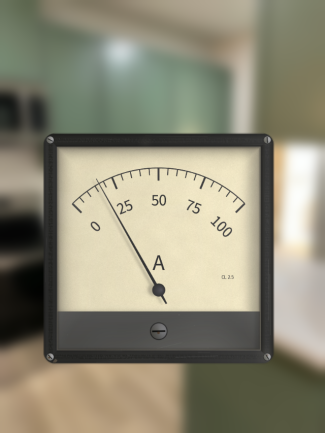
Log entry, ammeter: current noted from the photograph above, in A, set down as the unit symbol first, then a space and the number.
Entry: A 17.5
